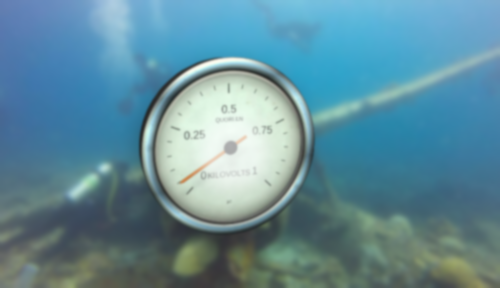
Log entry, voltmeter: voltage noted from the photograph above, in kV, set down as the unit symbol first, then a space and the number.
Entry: kV 0.05
